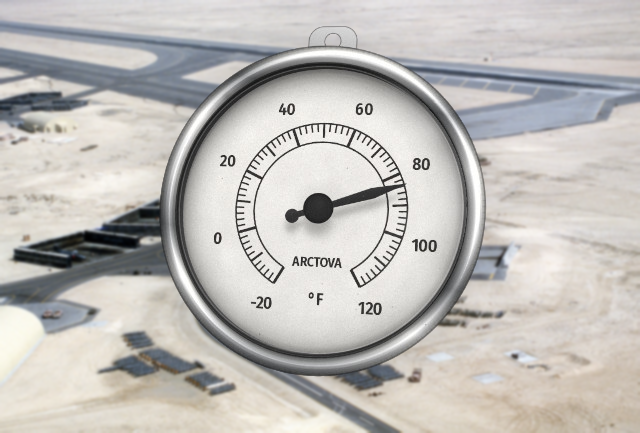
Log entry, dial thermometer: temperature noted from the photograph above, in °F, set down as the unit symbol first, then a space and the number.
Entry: °F 84
